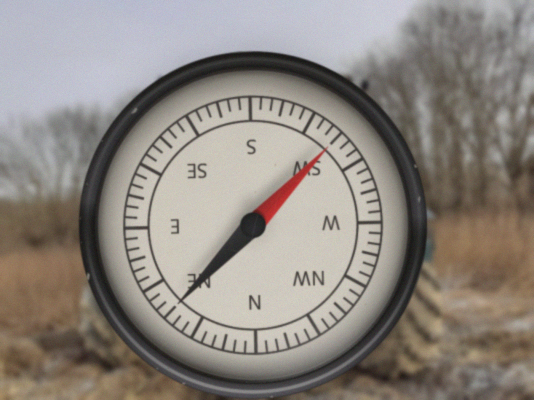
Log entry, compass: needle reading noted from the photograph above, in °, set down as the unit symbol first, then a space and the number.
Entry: ° 225
